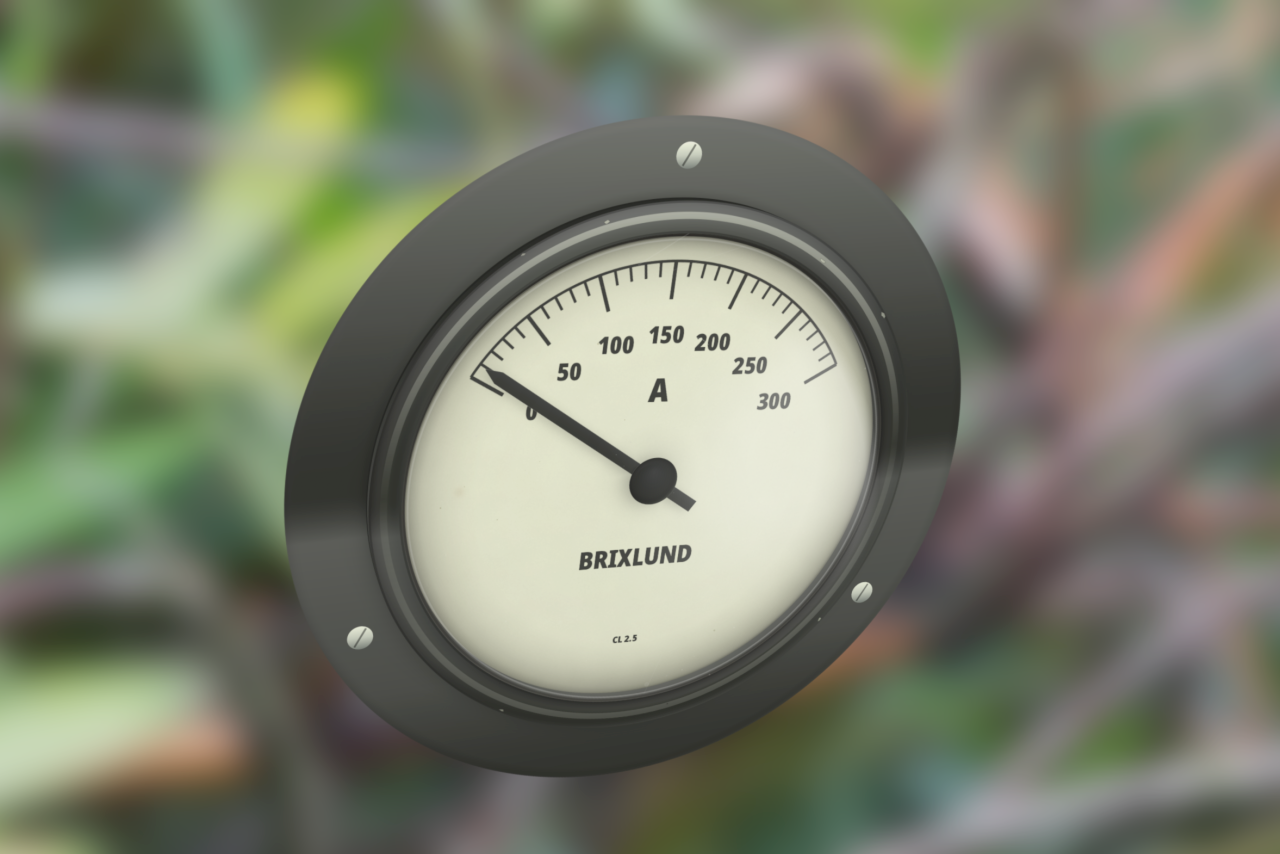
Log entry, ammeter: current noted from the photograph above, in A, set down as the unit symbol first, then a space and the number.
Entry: A 10
